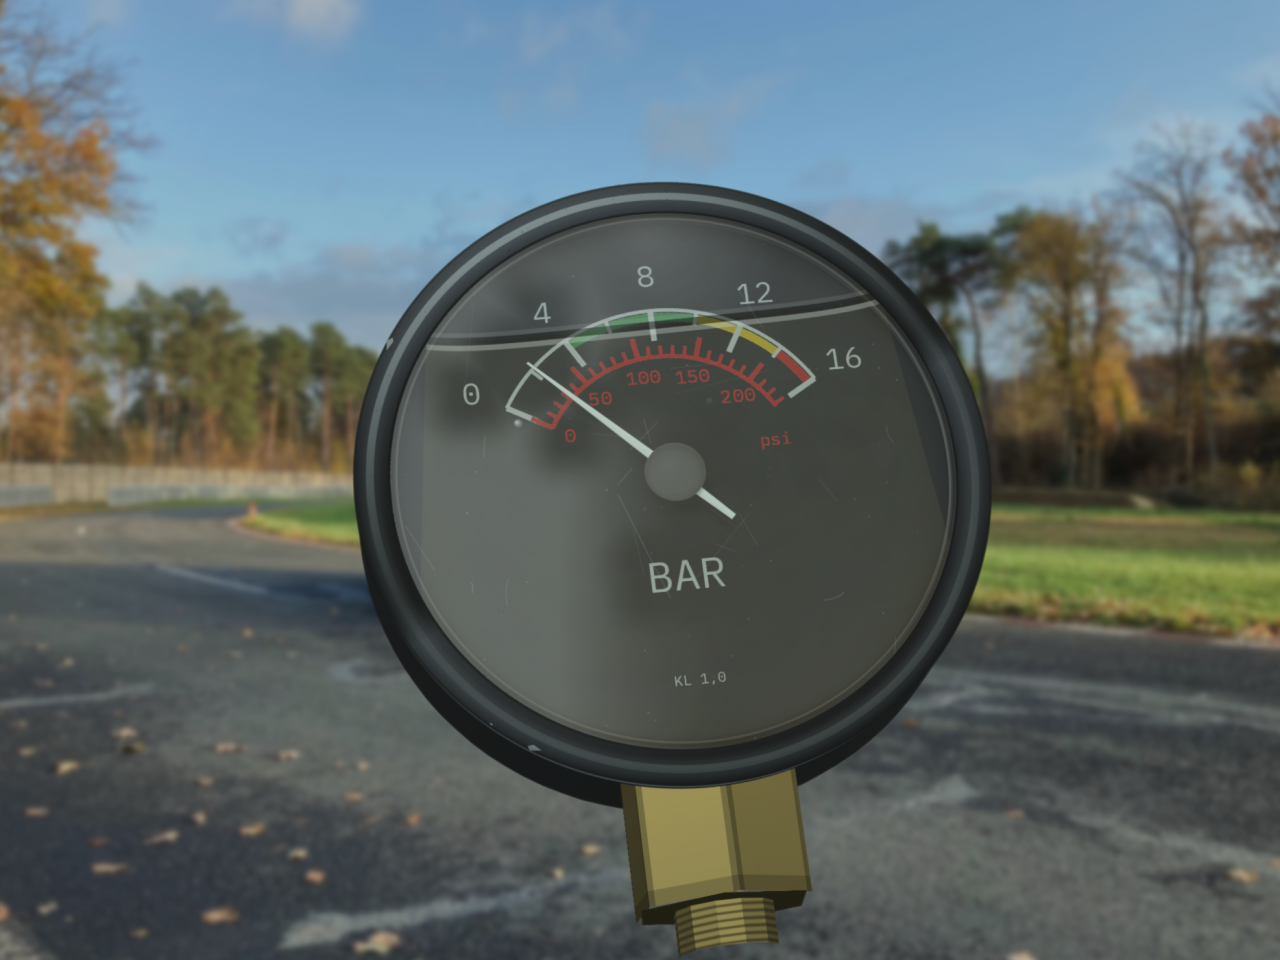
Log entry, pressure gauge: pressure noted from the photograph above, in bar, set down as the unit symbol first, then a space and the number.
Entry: bar 2
